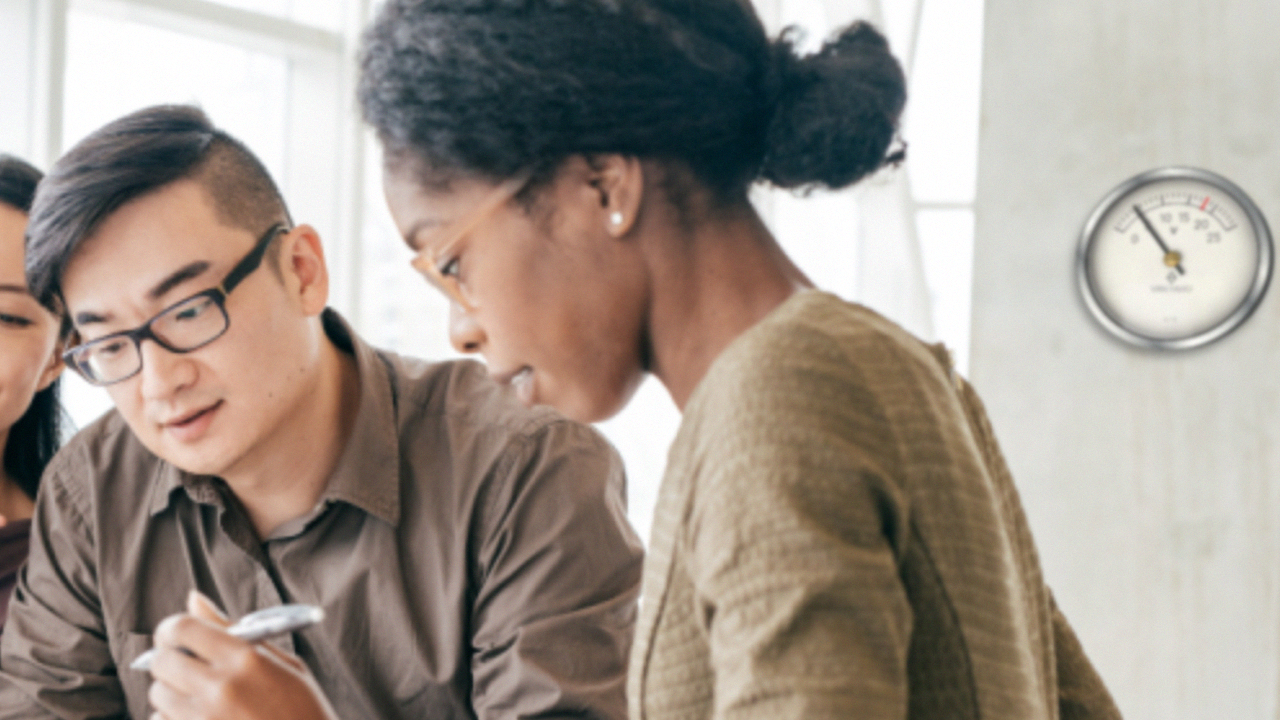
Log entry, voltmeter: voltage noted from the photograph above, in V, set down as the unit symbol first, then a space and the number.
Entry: V 5
